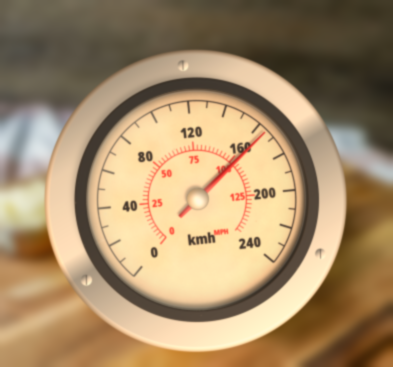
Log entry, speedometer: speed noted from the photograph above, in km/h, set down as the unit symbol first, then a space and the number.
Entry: km/h 165
